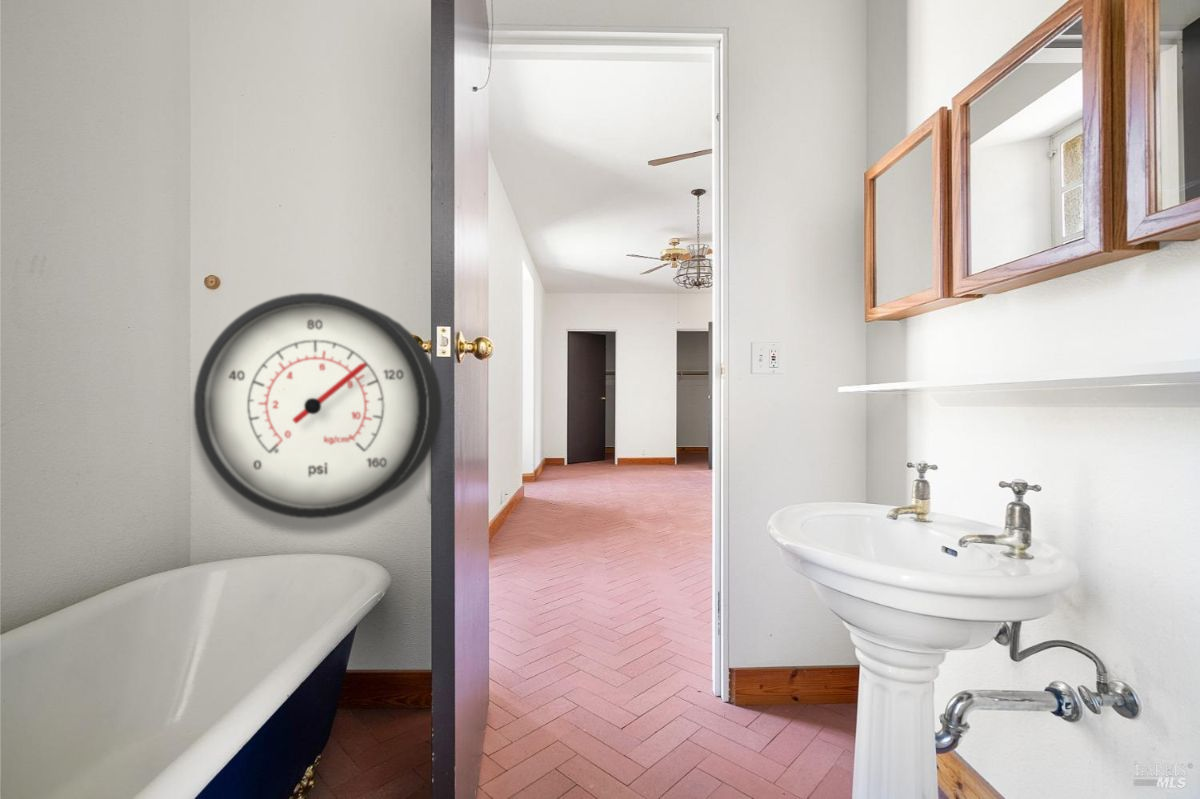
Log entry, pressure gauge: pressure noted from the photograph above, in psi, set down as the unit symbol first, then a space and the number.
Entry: psi 110
